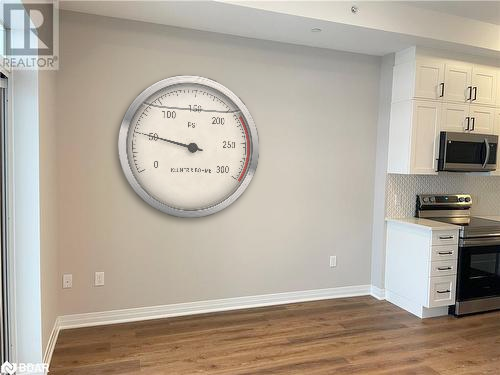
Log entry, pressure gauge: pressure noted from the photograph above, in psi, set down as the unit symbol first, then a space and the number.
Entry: psi 50
